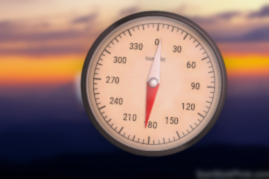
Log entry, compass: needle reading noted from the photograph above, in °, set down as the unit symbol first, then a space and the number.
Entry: ° 185
